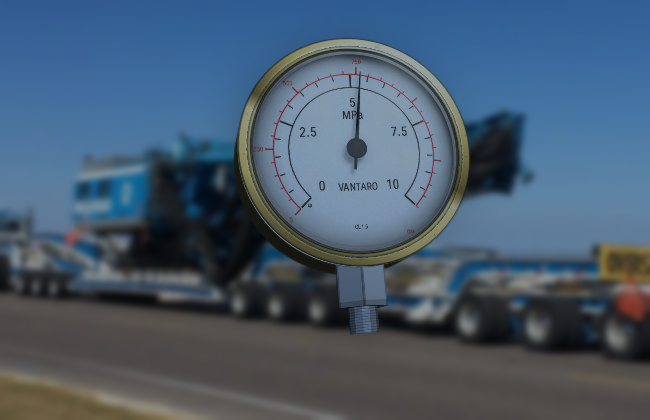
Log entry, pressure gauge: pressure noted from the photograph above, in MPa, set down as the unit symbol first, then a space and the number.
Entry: MPa 5.25
